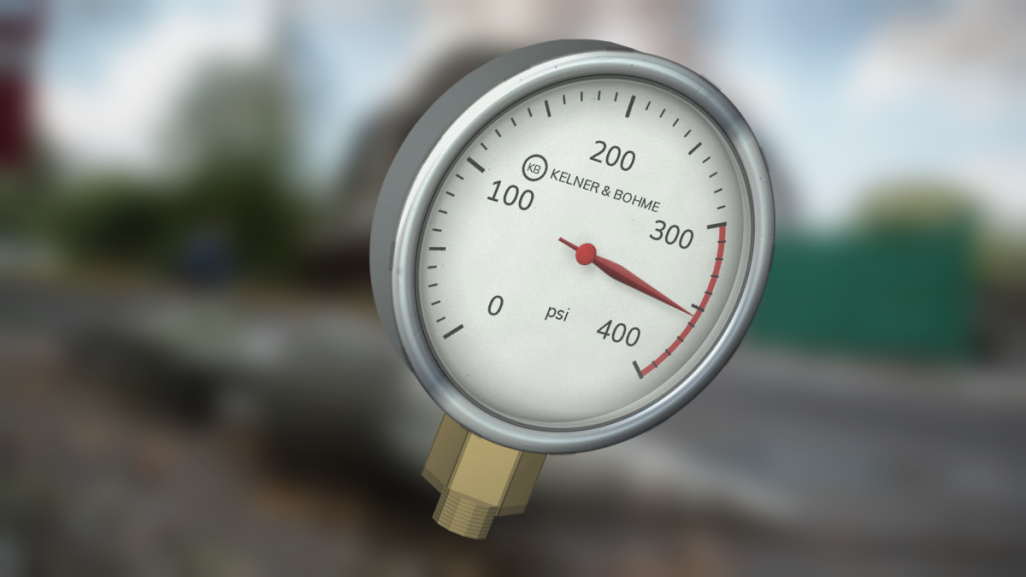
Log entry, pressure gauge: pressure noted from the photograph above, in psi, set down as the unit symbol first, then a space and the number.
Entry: psi 355
